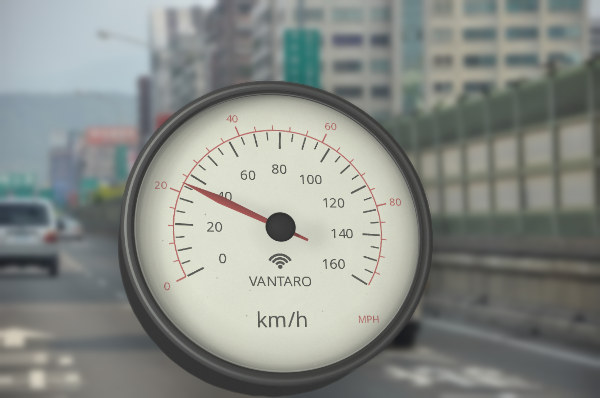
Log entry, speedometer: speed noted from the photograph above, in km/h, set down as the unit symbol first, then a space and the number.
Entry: km/h 35
